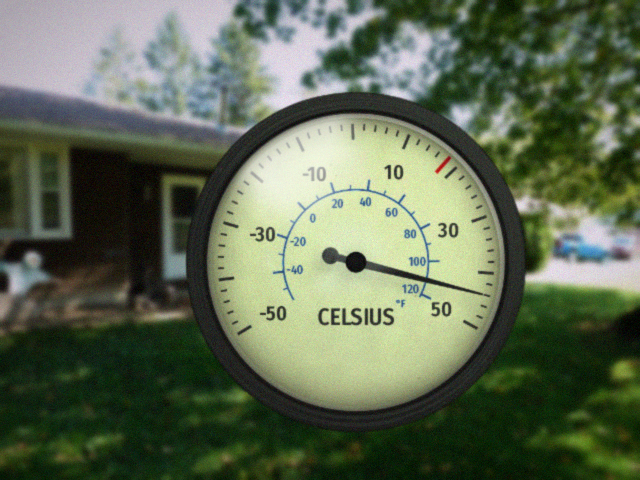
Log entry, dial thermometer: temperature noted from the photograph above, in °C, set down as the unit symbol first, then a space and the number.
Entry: °C 44
